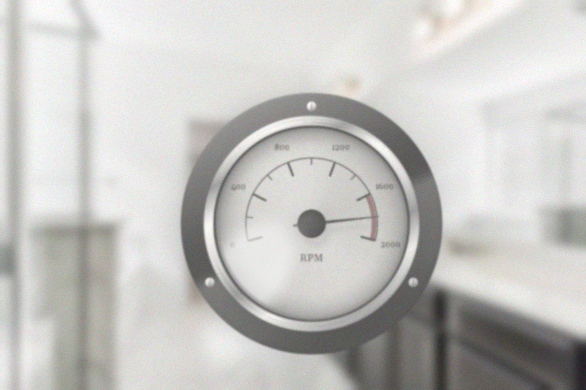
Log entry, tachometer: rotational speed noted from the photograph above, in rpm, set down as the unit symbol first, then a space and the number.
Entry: rpm 1800
